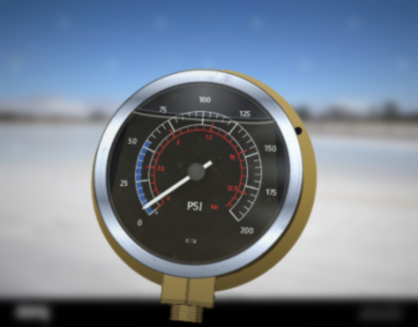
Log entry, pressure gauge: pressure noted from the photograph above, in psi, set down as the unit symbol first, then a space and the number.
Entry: psi 5
